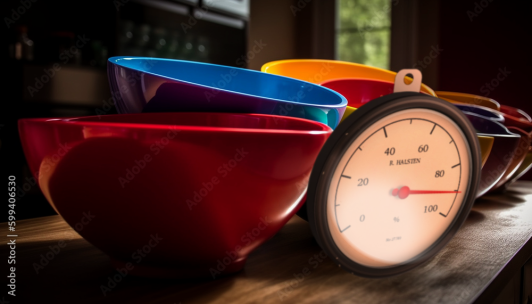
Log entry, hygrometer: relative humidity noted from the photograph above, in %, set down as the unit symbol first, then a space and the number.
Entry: % 90
